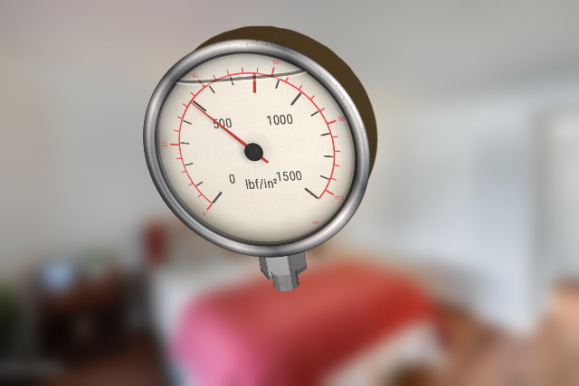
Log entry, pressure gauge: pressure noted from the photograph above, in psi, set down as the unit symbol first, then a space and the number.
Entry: psi 500
